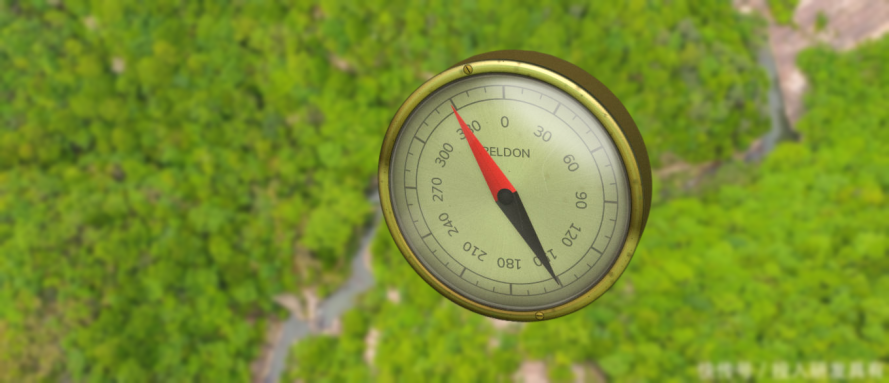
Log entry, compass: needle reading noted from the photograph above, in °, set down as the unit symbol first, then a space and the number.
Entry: ° 330
